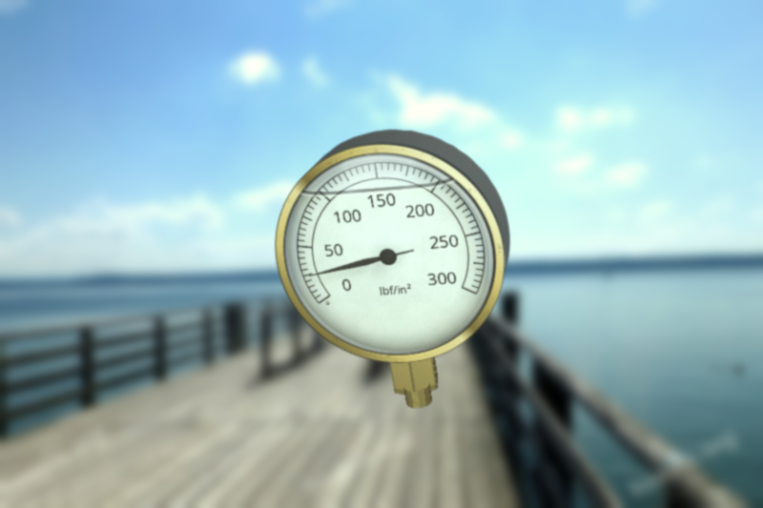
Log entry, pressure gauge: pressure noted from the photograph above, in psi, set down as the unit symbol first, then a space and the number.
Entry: psi 25
